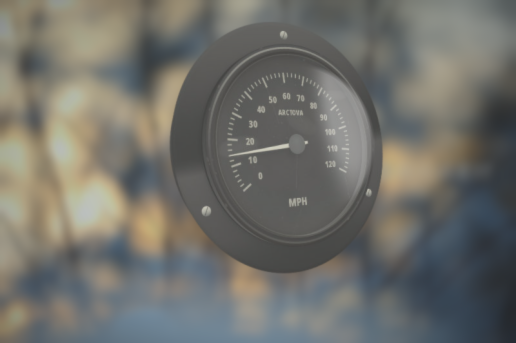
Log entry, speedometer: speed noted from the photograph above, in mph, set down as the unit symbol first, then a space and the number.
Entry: mph 14
